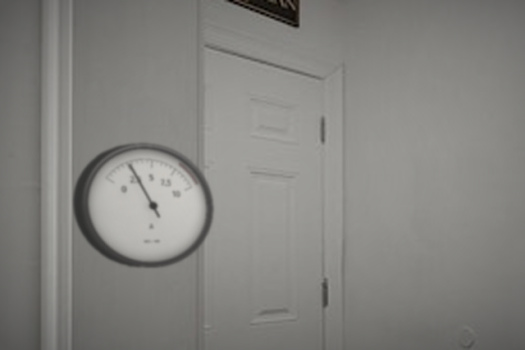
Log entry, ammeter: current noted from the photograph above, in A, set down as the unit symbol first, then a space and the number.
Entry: A 2.5
